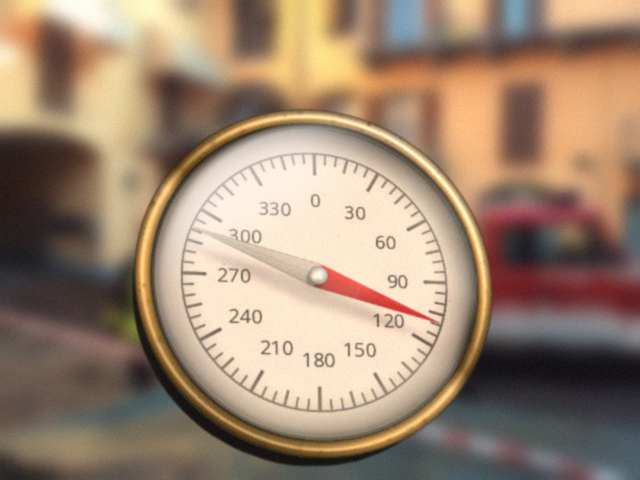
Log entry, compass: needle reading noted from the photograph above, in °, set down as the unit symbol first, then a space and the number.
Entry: ° 110
